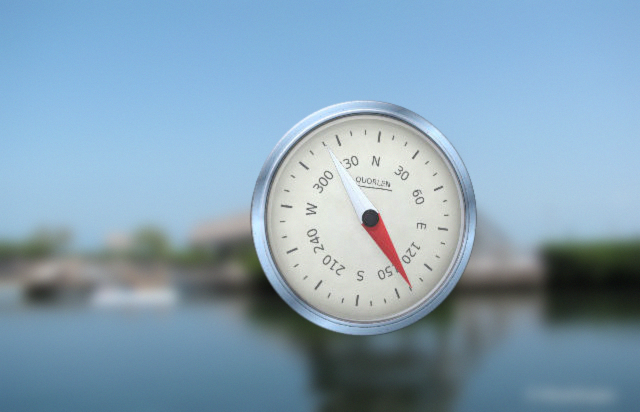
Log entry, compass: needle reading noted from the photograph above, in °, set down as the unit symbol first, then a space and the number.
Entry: ° 140
